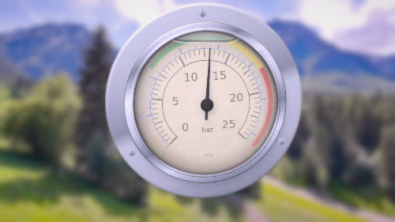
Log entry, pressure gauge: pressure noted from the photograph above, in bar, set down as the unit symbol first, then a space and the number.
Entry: bar 13
